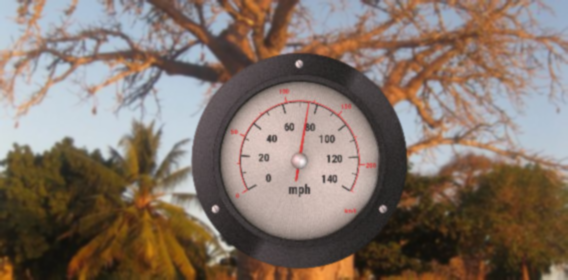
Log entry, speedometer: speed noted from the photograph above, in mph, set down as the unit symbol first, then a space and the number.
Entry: mph 75
